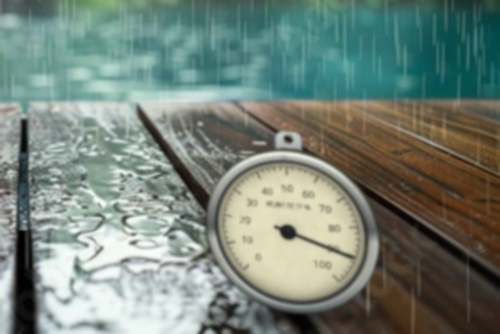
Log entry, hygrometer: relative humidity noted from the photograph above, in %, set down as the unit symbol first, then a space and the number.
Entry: % 90
